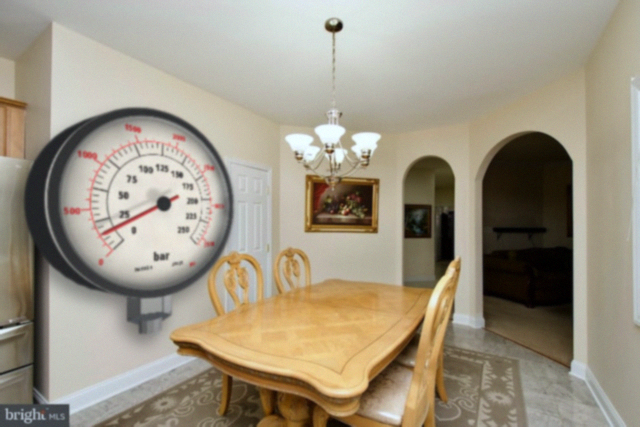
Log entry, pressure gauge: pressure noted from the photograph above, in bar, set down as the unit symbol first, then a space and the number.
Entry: bar 15
